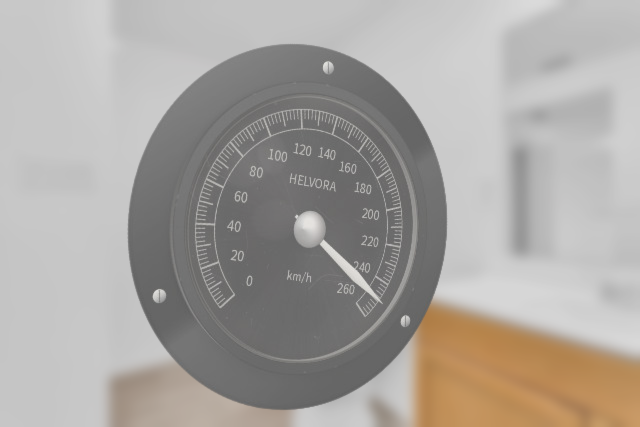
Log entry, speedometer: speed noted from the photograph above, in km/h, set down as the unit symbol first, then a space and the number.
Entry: km/h 250
